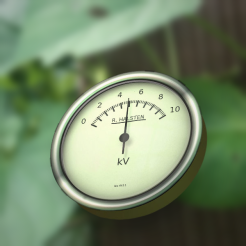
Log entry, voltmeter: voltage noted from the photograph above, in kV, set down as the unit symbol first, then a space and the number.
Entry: kV 5
